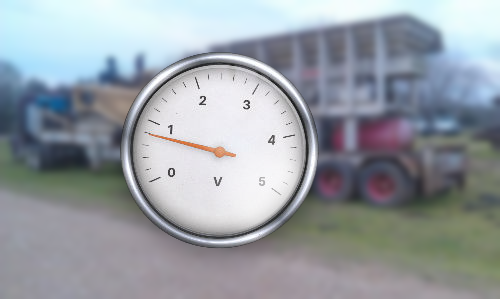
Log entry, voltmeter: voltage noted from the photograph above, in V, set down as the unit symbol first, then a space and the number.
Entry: V 0.8
